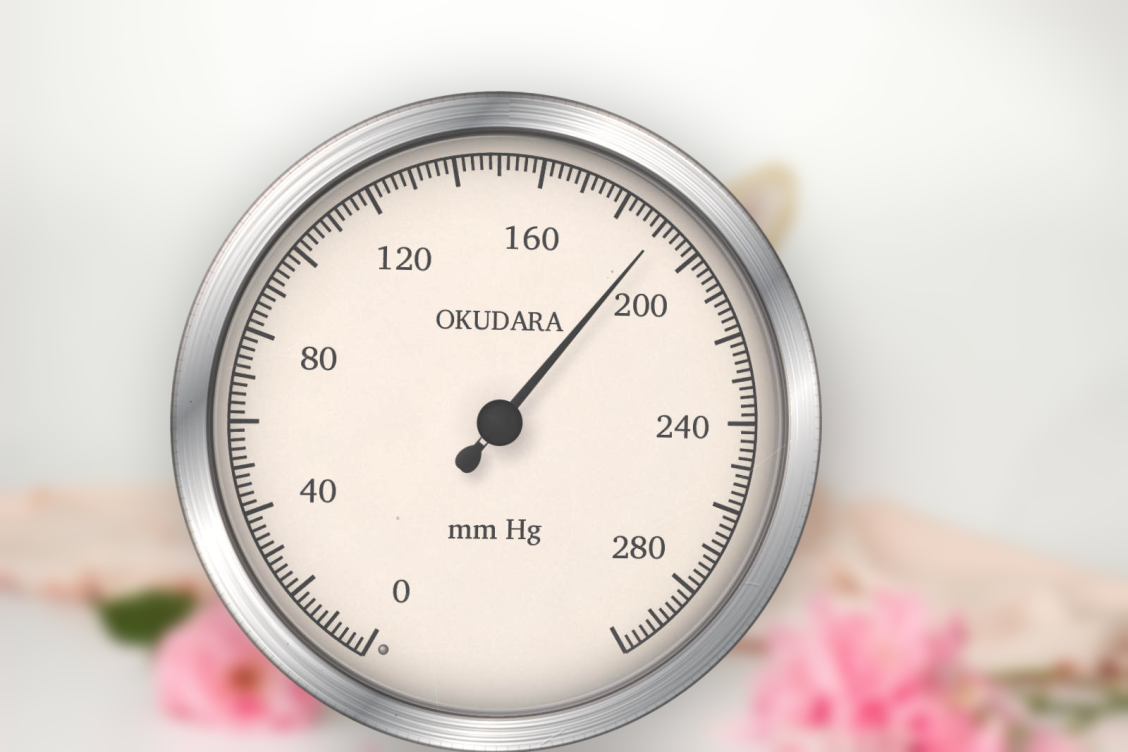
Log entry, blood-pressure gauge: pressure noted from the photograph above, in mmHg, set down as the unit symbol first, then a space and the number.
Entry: mmHg 190
